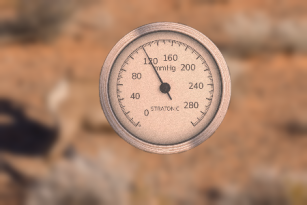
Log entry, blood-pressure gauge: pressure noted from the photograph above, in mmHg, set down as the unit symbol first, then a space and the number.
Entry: mmHg 120
